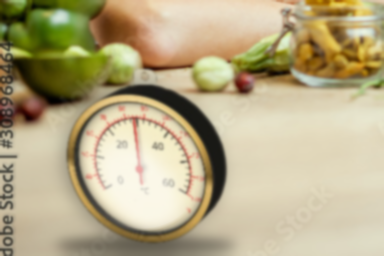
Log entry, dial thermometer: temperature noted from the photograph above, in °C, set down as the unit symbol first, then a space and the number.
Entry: °C 30
